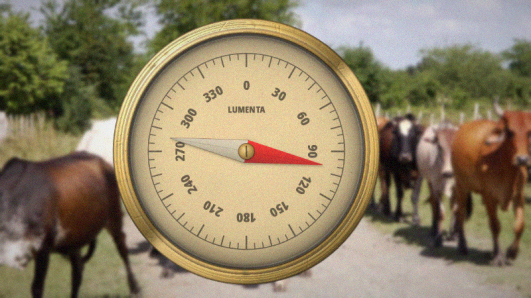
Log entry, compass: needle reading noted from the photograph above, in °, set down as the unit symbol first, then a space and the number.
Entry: ° 100
